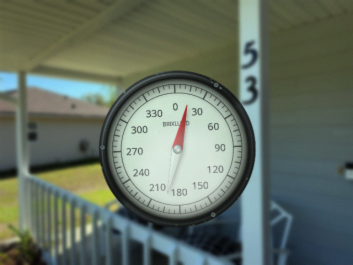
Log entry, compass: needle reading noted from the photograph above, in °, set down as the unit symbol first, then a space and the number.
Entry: ° 15
